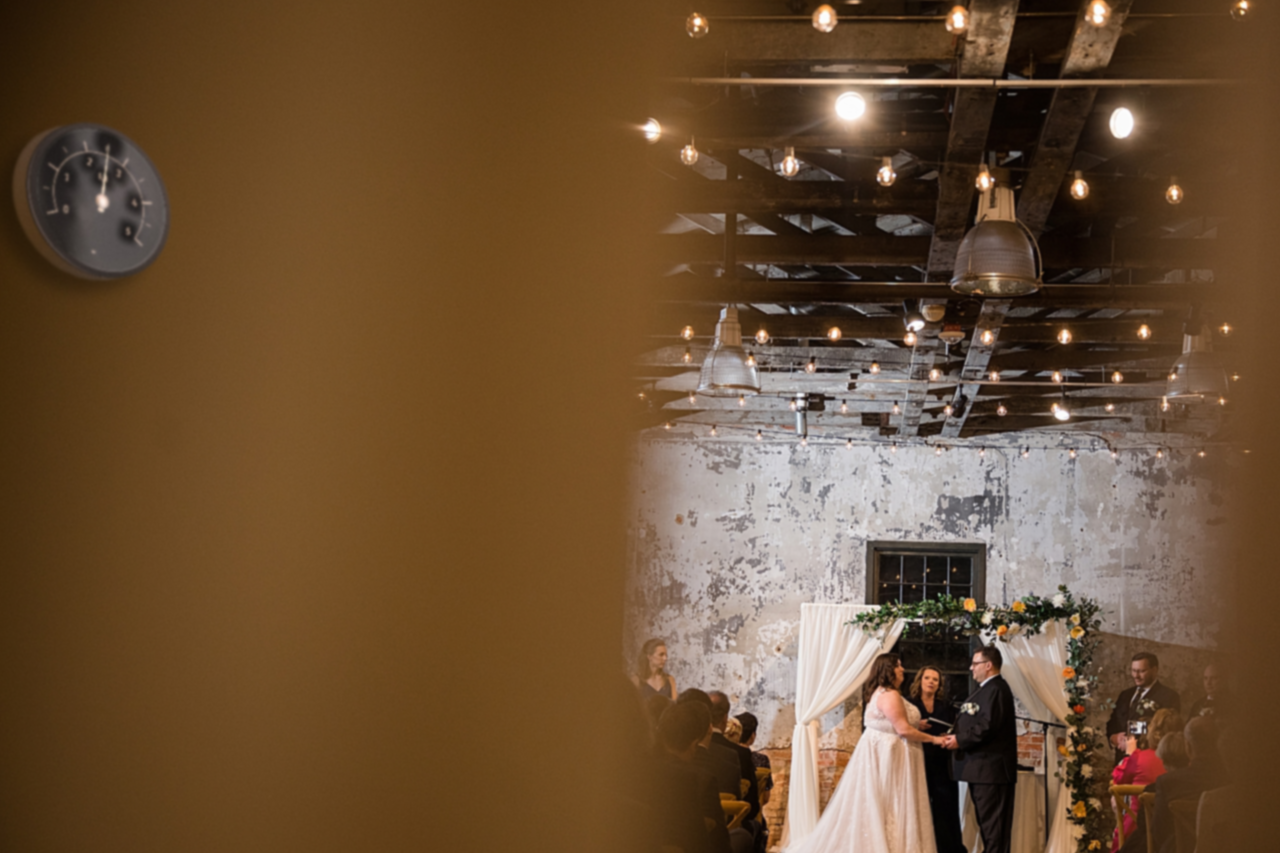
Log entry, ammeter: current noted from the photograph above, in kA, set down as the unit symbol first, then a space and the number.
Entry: kA 2.5
